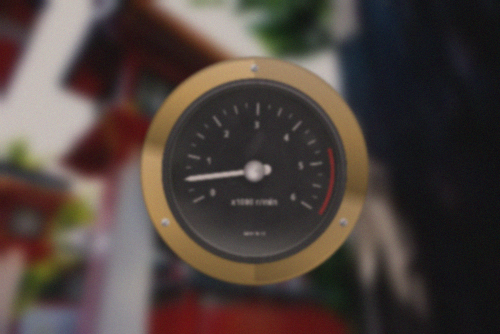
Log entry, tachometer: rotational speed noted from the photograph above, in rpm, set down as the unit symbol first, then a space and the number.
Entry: rpm 500
